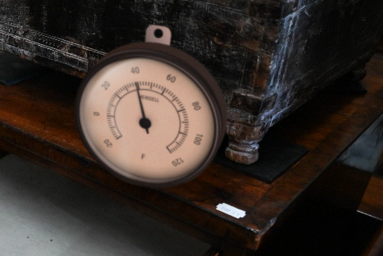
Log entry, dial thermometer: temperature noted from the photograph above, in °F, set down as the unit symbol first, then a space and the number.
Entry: °F 40
